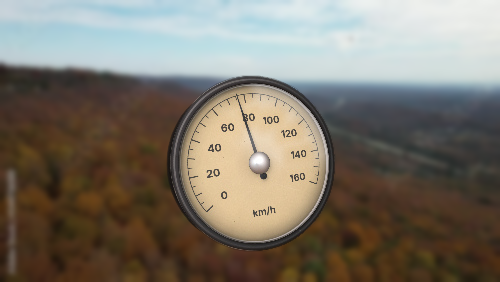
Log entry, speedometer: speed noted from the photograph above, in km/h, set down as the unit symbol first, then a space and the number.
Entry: km/h 75
